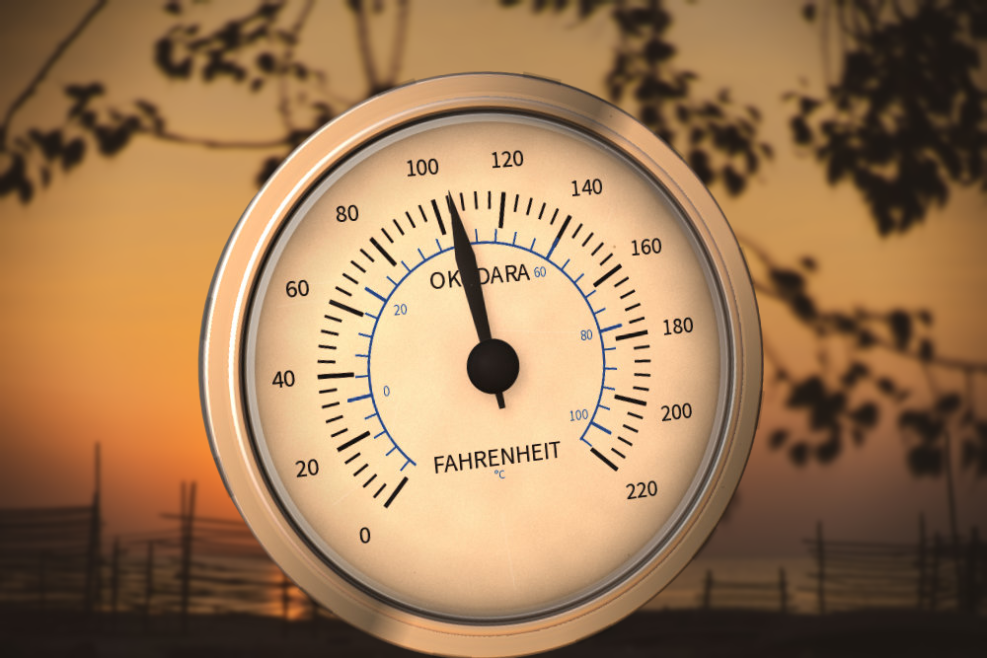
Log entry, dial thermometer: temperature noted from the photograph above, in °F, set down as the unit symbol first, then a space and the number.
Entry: °F 104
